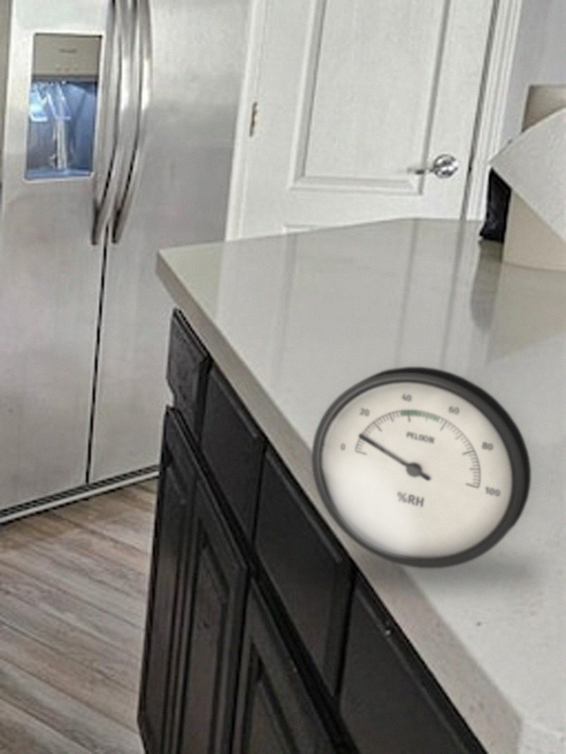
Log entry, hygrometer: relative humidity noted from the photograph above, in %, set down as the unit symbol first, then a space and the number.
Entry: % 10
